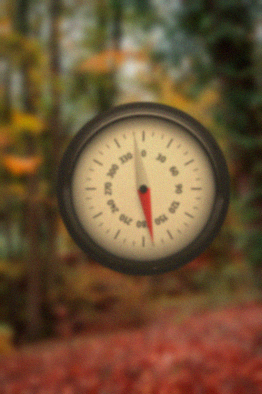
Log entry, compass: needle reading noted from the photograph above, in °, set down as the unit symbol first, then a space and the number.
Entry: ° 170
